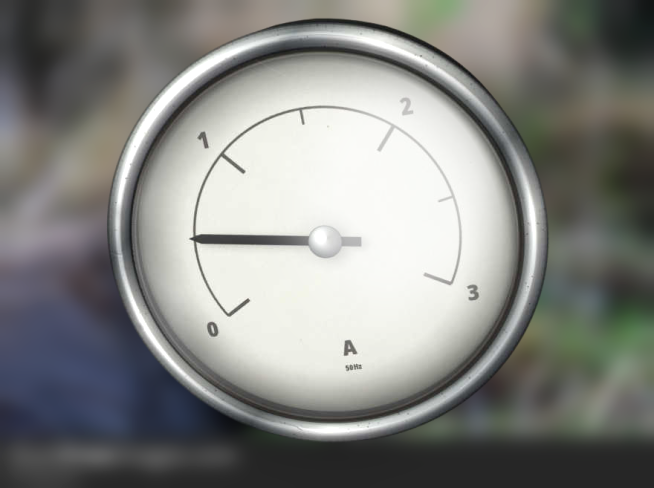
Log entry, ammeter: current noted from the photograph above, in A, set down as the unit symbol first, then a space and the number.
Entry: A 0.5
